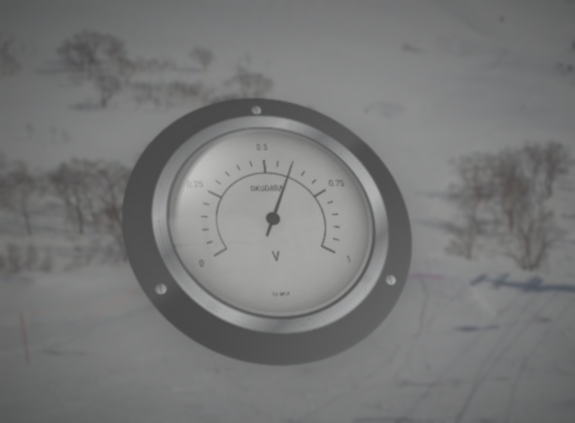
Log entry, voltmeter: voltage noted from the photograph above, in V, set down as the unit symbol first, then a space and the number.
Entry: V 0.6
